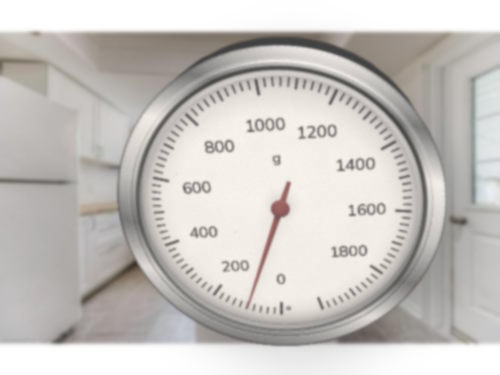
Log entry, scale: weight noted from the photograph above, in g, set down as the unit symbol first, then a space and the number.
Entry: g 100
